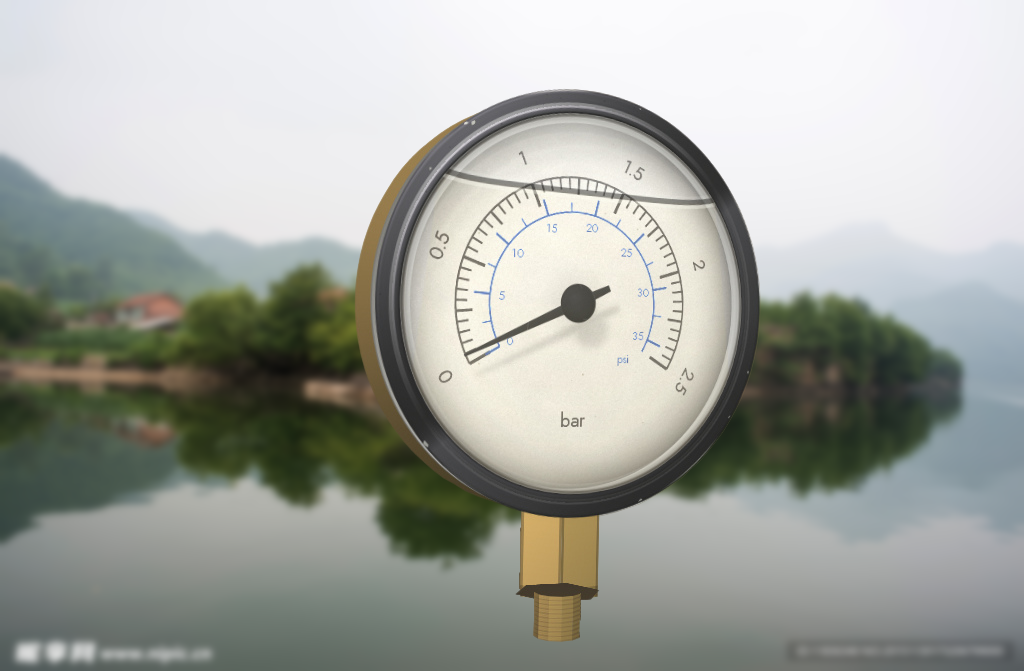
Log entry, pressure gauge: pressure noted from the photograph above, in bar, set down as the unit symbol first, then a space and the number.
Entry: bar 0.05
